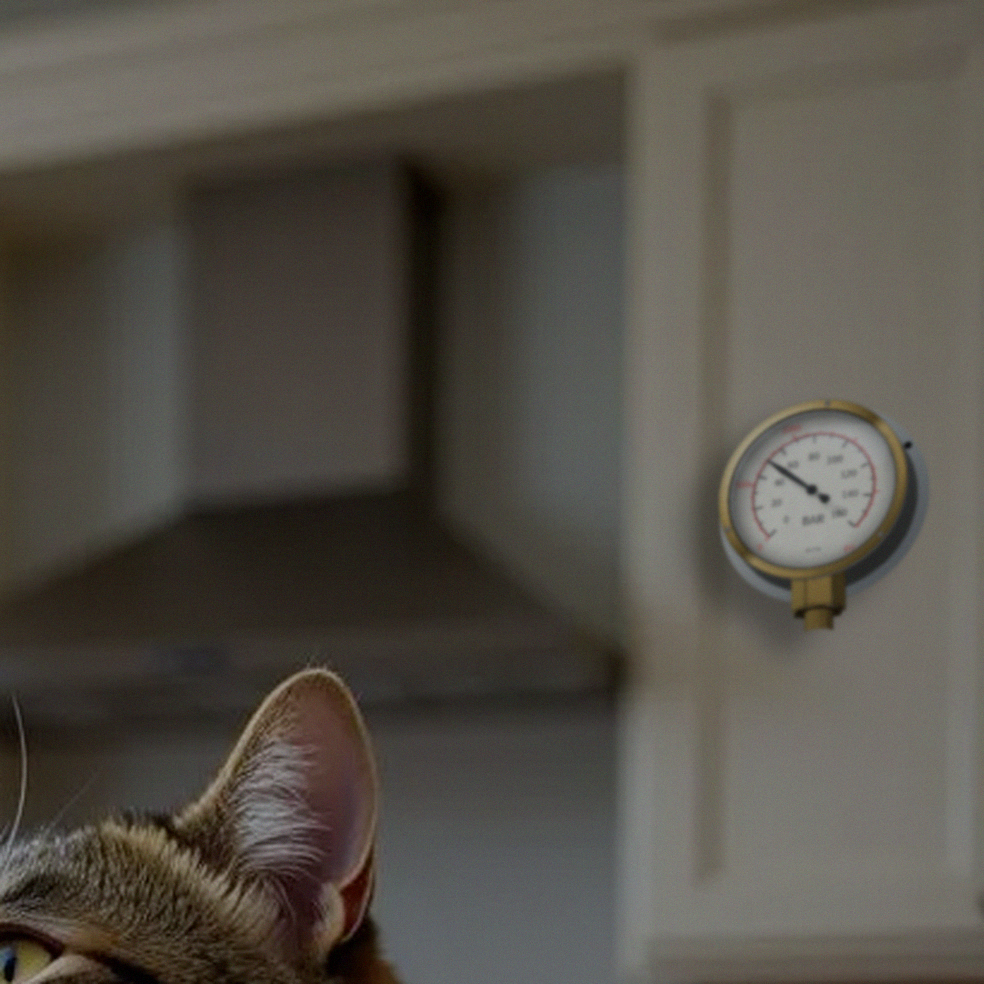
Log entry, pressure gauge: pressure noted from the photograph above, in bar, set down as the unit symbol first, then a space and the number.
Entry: bar 50
